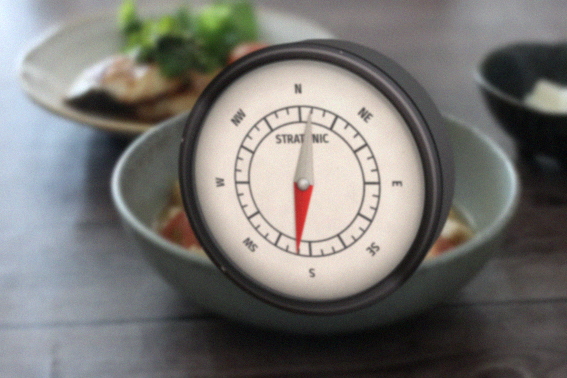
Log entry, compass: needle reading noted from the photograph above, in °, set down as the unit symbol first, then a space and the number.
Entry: ° 190
